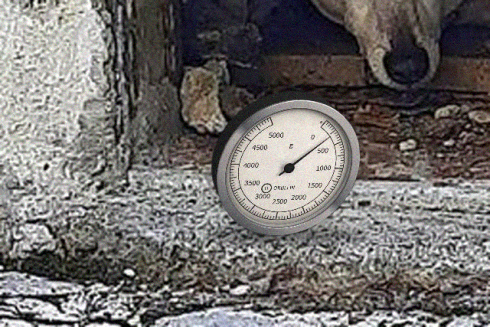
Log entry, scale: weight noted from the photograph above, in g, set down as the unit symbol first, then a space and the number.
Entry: g 250
